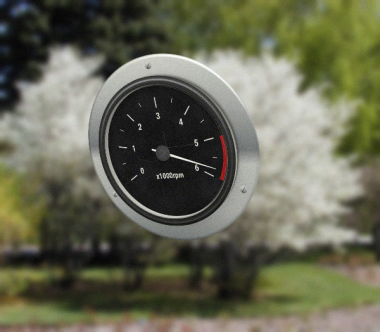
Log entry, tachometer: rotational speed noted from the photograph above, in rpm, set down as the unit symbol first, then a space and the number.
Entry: rpm 5750
